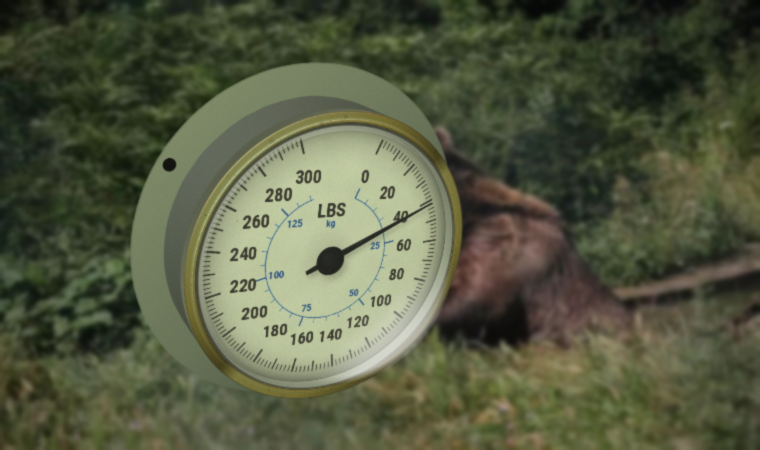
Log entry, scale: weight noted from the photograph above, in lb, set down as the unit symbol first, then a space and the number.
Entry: lb 40
